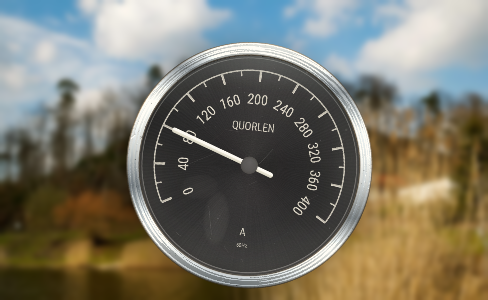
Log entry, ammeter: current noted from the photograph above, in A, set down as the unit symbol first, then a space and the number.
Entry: A 80
